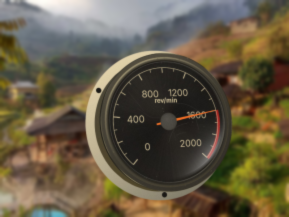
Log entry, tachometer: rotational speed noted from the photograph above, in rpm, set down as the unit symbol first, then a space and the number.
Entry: rpm 1600
